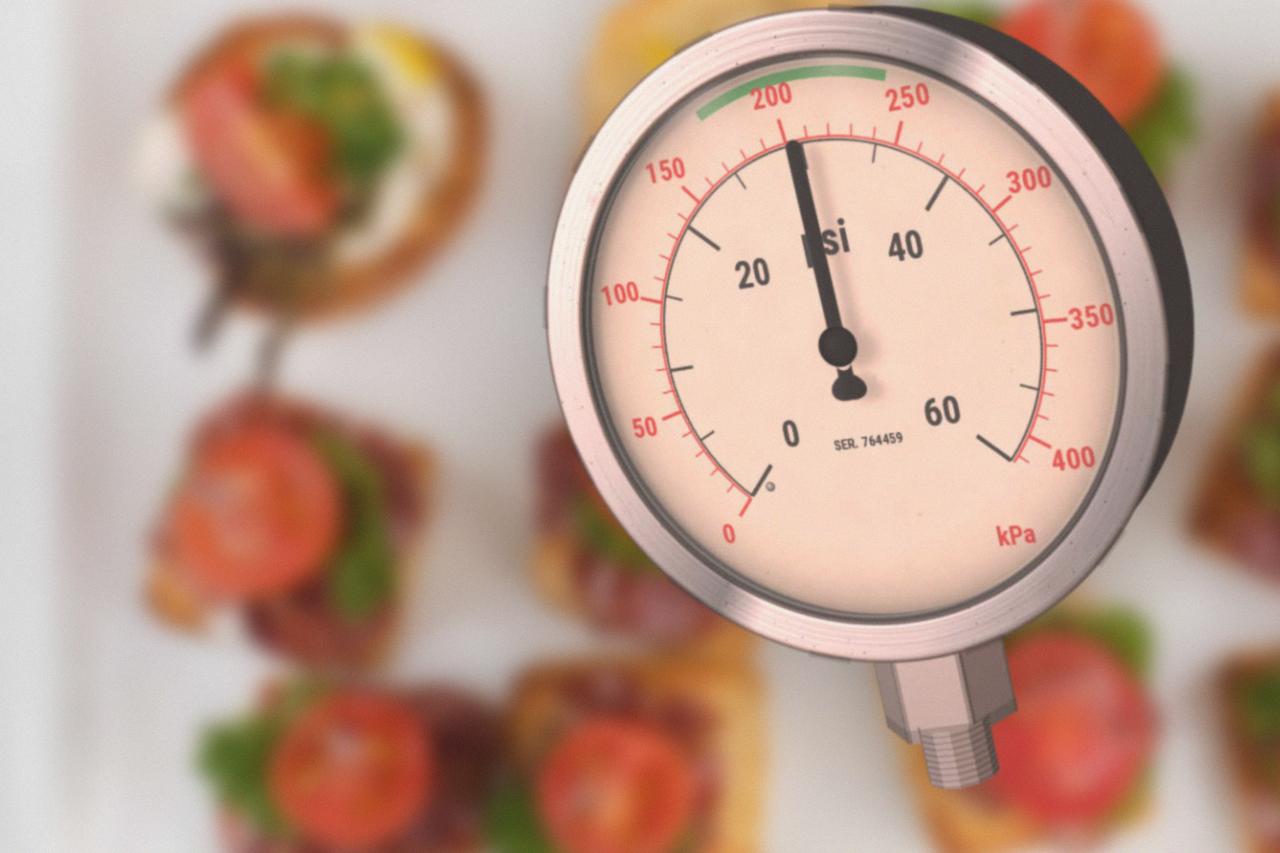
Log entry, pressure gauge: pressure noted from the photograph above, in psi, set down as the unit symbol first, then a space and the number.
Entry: psi 30
